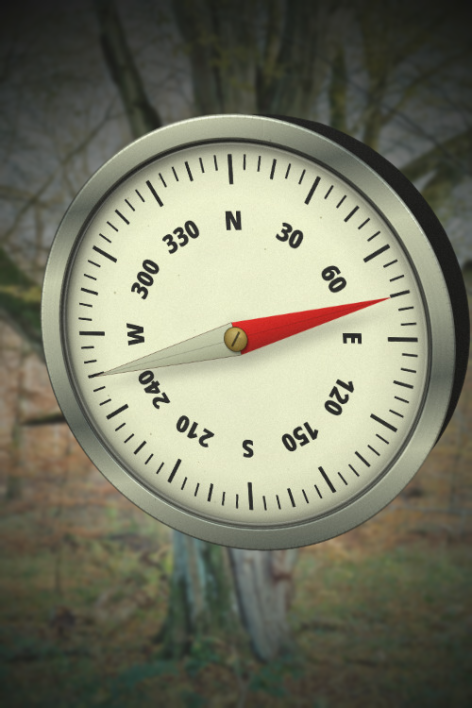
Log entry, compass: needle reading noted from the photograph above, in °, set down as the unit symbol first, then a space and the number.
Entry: ° 75
